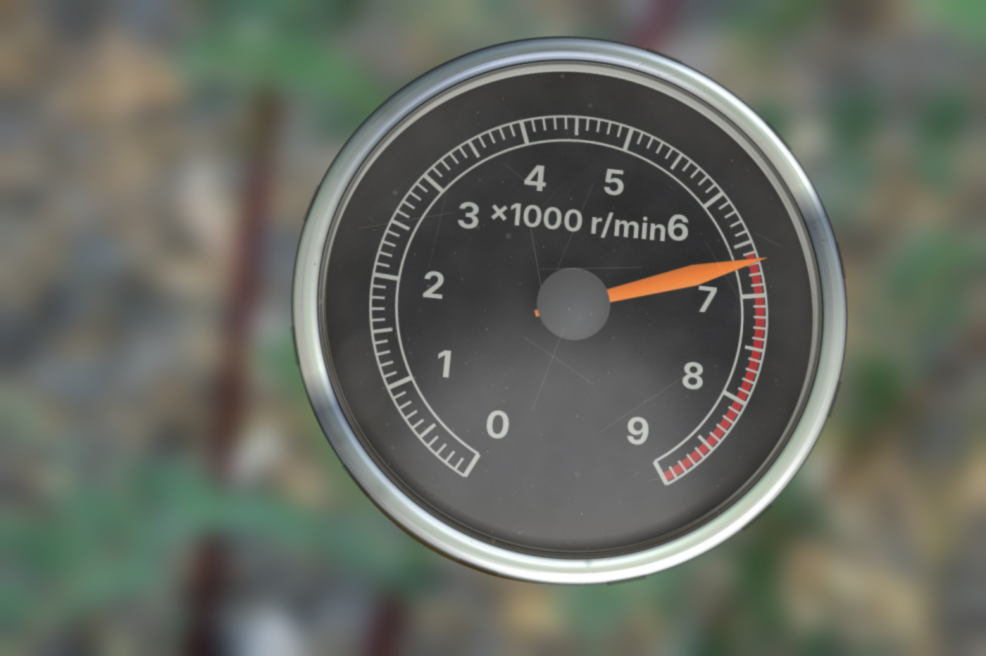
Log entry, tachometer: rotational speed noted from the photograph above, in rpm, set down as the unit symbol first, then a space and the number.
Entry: rpm 6700
